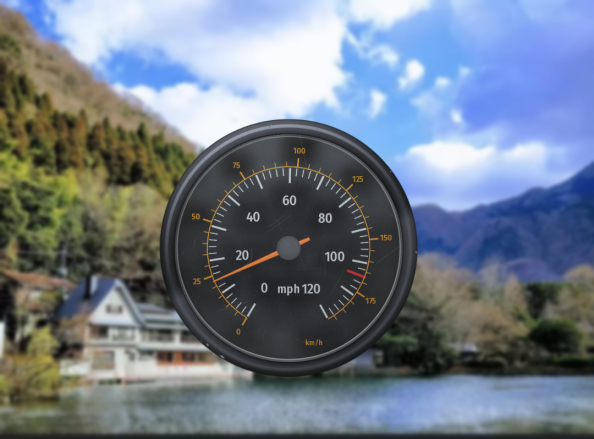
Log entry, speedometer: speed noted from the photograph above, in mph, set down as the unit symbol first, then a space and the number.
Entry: mph 14
